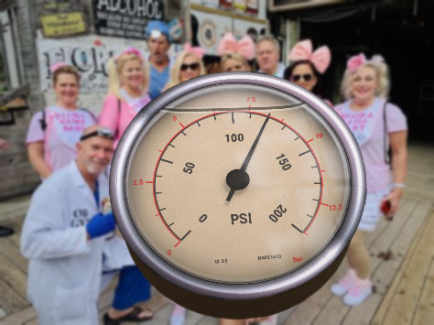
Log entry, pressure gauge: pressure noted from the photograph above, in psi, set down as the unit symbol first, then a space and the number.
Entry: psi 120
